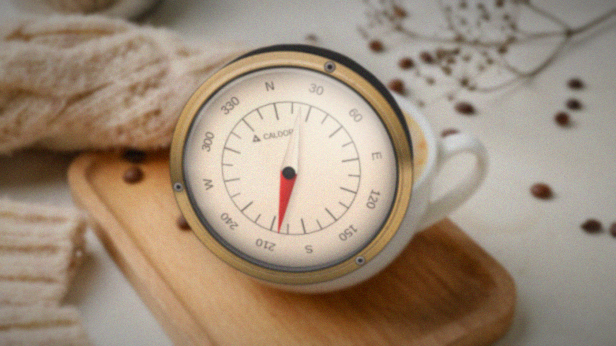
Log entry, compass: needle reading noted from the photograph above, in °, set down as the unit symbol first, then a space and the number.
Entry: ° 202.5
